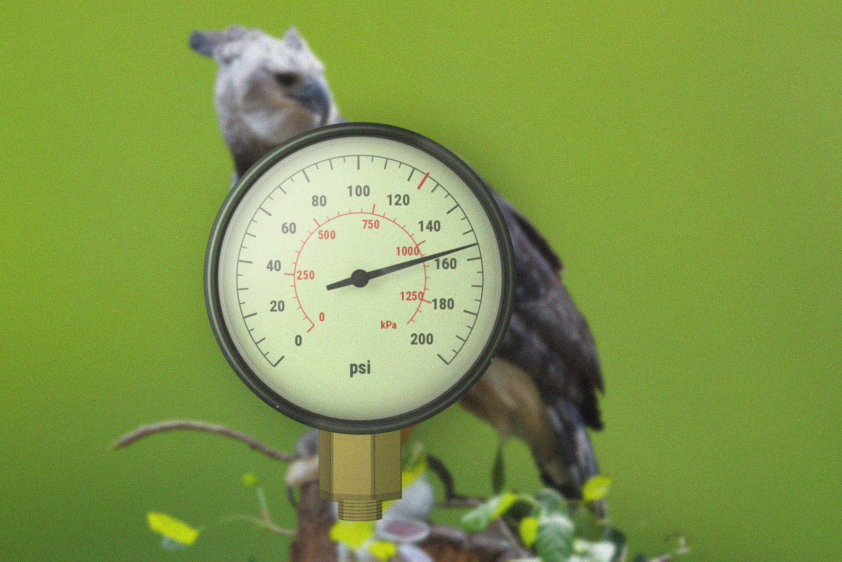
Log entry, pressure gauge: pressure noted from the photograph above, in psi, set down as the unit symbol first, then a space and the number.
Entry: psi 155
